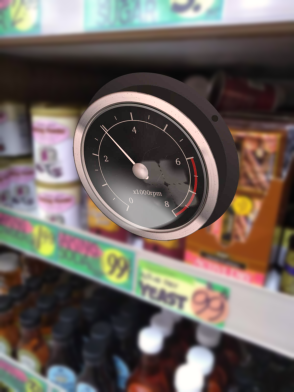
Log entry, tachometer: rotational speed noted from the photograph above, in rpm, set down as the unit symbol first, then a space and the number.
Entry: rpm 3000
